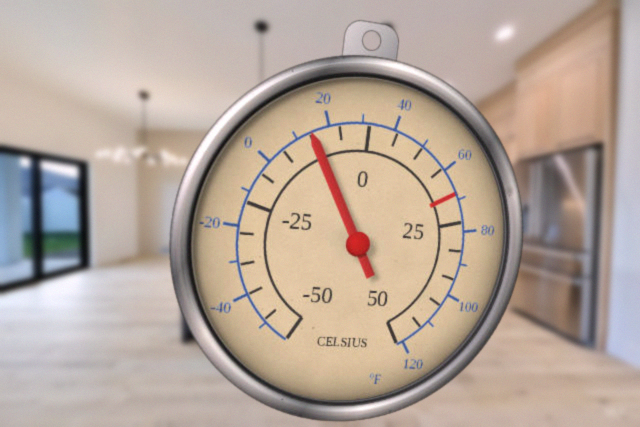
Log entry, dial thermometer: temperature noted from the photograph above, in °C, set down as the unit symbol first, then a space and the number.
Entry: °C -10
